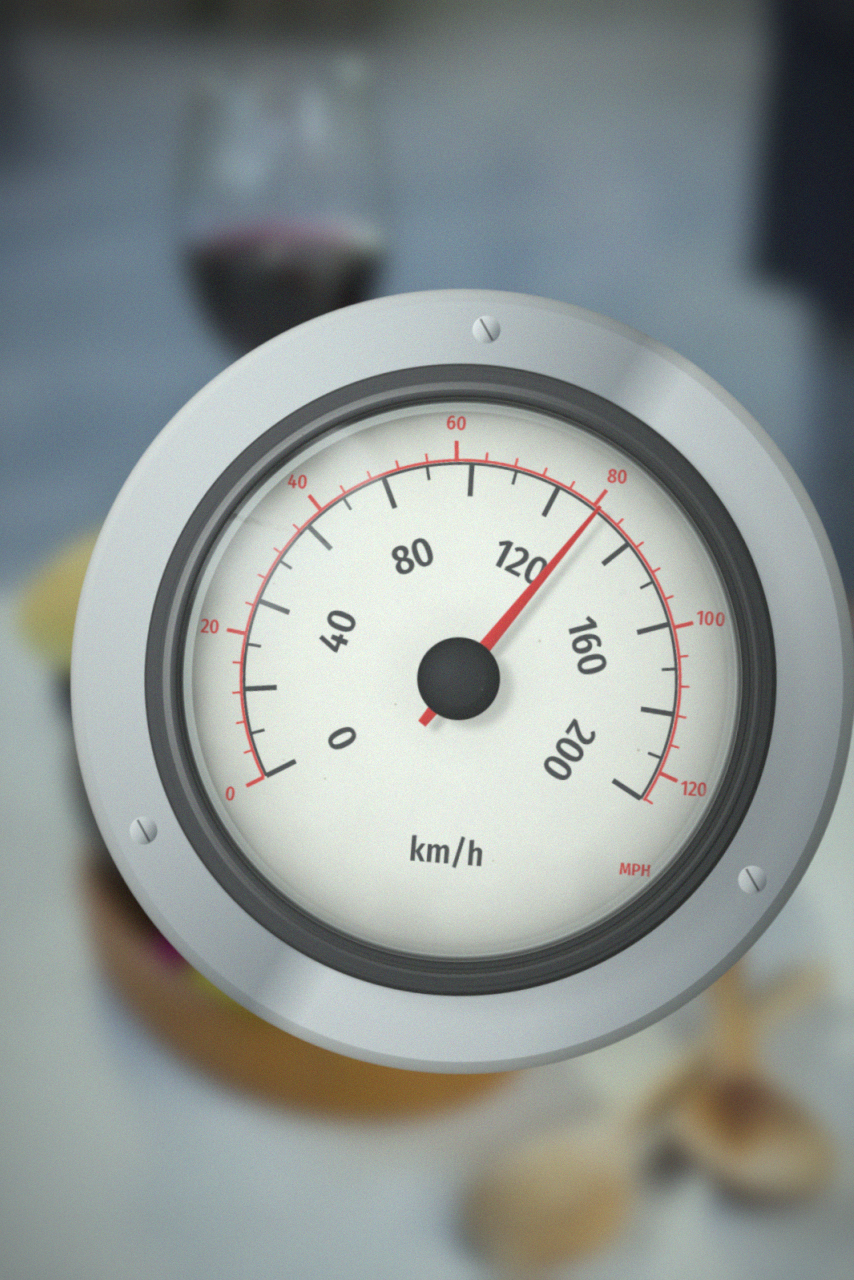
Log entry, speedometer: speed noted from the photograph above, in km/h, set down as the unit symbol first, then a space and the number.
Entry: km/h 130
